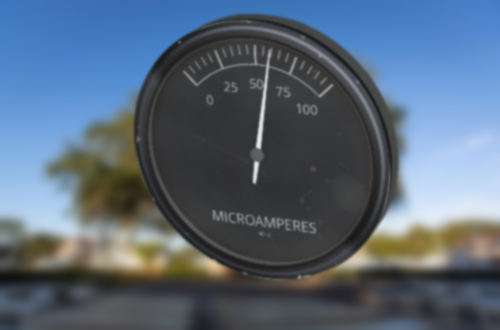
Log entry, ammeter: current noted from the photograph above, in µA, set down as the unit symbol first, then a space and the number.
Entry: µA 60
